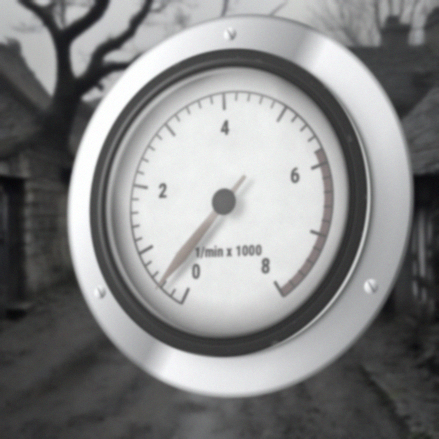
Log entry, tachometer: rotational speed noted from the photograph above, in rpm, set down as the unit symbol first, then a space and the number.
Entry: rpm 400
